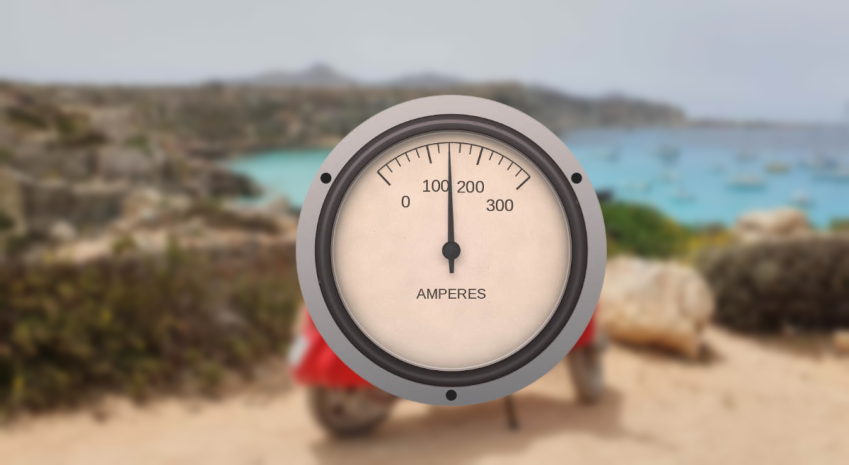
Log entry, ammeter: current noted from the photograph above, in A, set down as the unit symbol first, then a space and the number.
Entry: A 140
